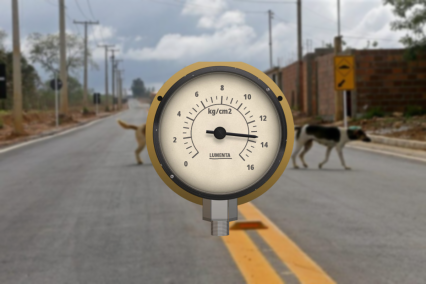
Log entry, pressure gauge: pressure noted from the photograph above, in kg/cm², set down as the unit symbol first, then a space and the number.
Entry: kg/cm² 13.5
